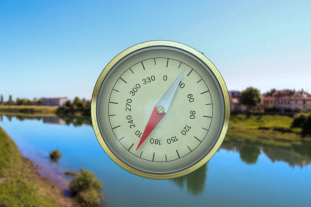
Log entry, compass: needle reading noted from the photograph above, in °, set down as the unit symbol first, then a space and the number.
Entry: ° 202.5
